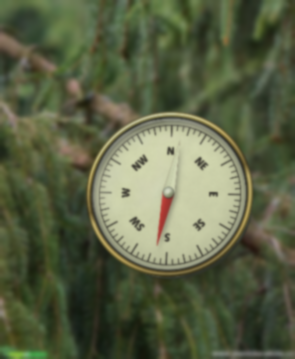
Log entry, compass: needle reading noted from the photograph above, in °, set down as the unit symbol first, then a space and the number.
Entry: ° 190
